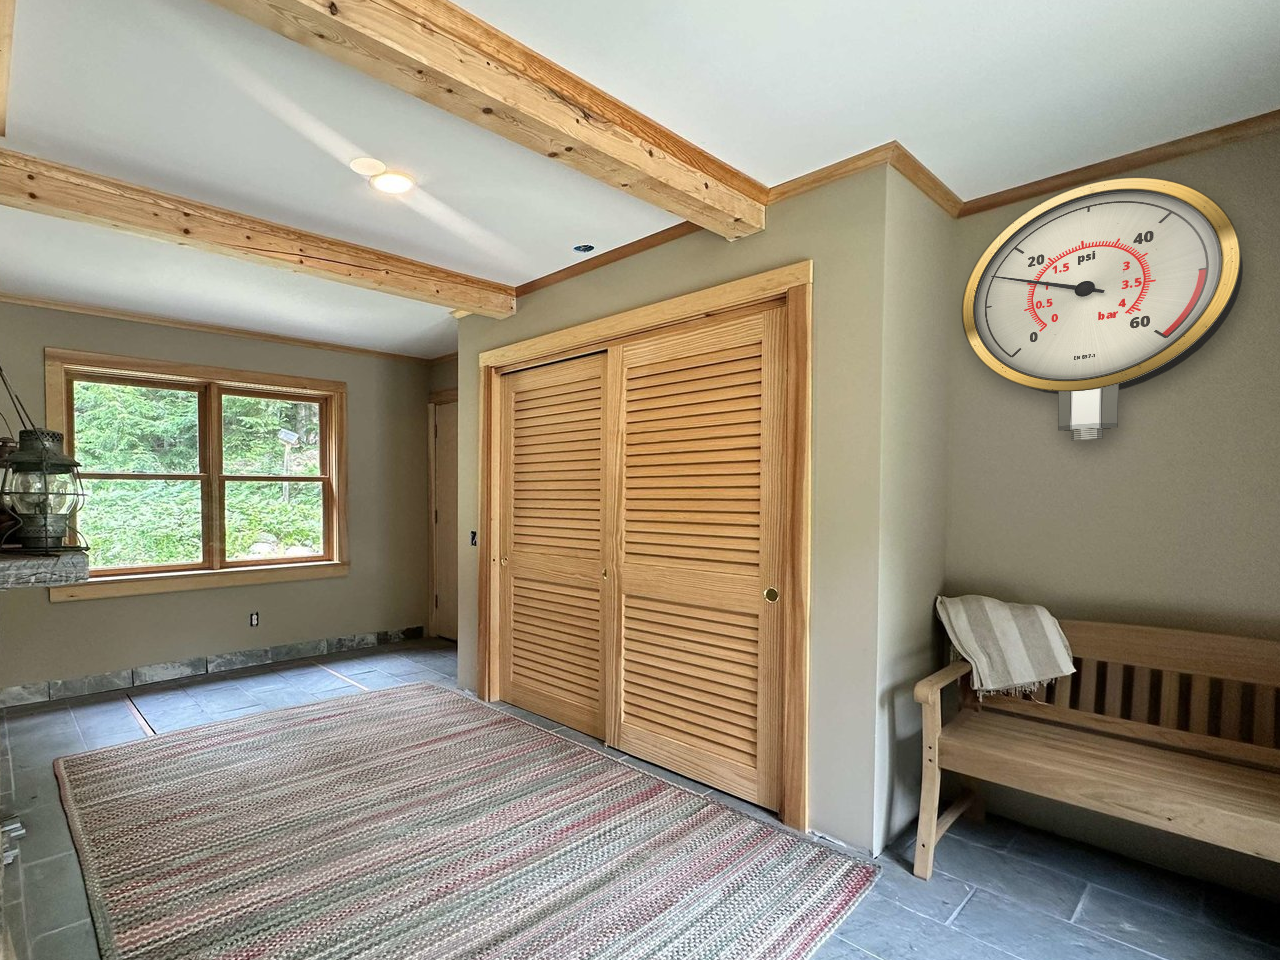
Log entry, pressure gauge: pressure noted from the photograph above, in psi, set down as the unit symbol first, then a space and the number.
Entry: psi 15
